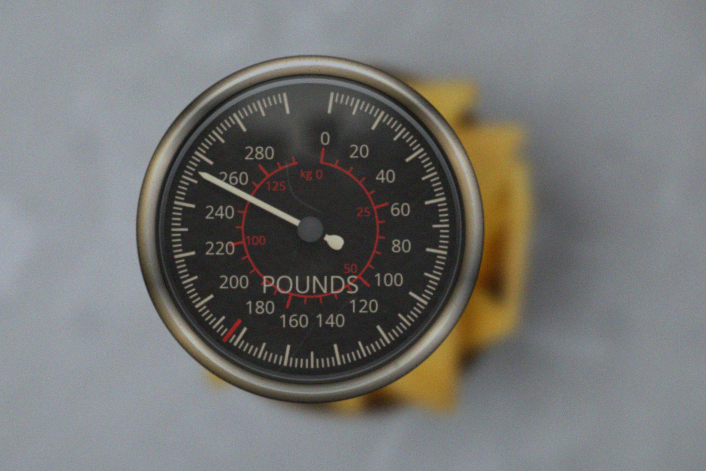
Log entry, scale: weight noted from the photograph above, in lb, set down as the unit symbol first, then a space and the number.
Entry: lb 254
